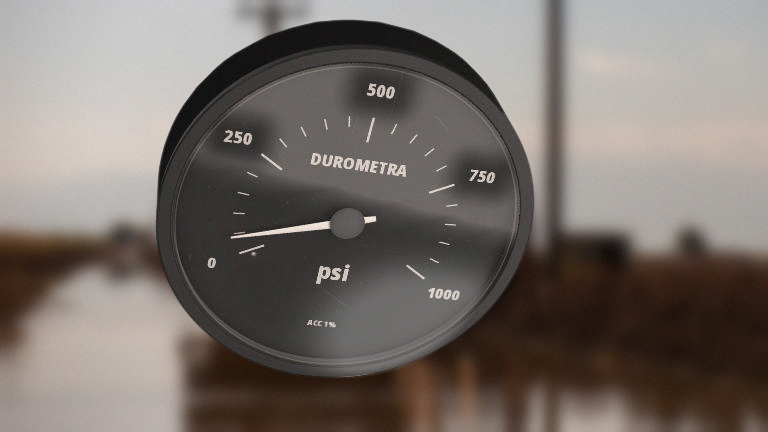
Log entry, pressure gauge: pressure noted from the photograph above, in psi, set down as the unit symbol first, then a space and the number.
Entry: psi 50
